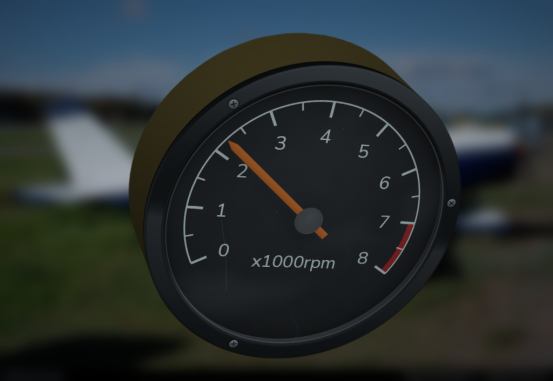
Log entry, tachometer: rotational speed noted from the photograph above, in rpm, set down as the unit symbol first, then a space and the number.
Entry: rpm 2250
